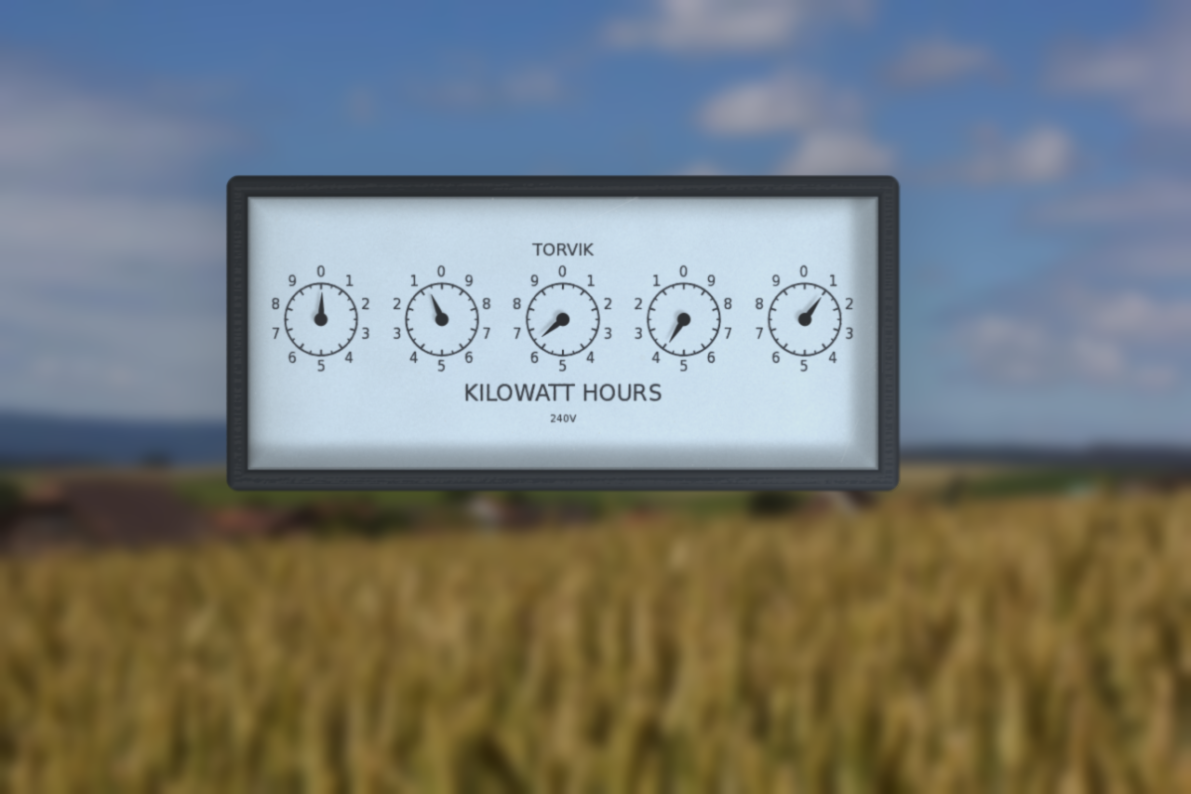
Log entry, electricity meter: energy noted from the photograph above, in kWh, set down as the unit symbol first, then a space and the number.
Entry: kWh 641
